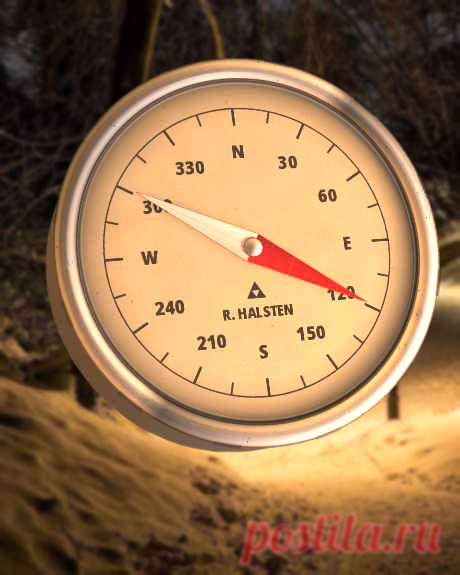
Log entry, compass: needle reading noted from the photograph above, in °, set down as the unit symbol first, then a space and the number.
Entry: ° 120
